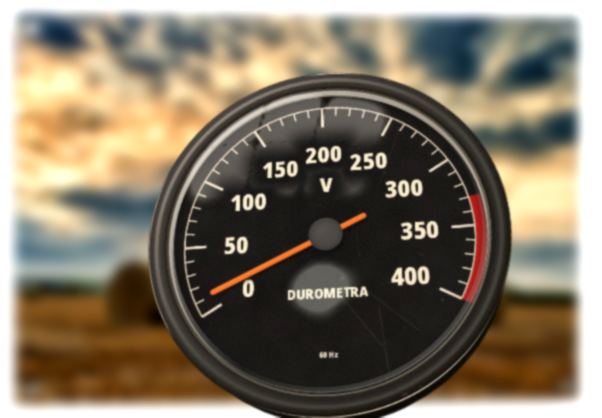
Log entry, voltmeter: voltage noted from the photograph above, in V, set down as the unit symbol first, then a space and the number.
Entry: V 10
